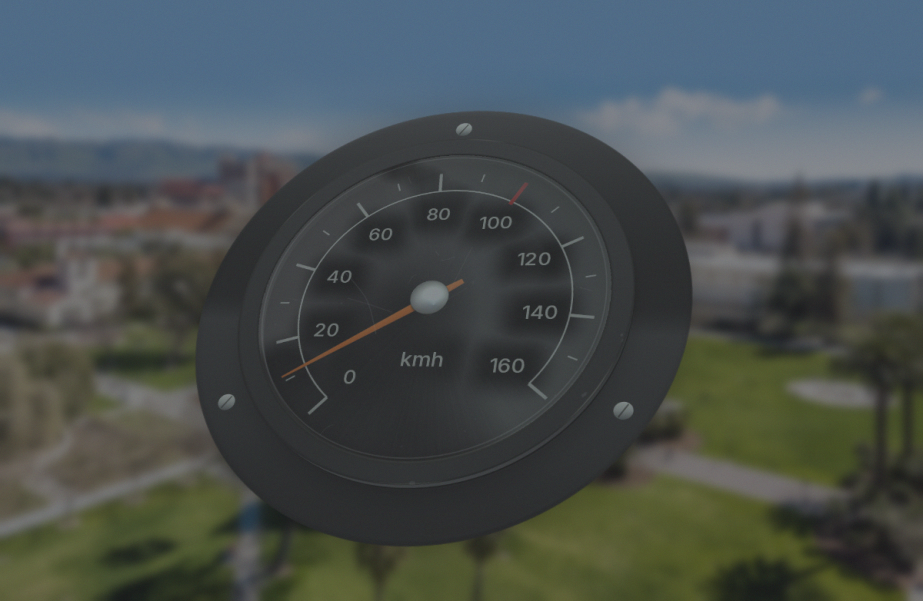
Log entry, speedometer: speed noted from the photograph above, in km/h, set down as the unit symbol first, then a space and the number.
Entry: km/h 10
